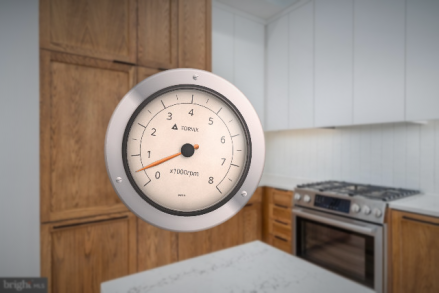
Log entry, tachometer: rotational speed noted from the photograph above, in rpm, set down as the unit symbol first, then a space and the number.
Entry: rpm 500
